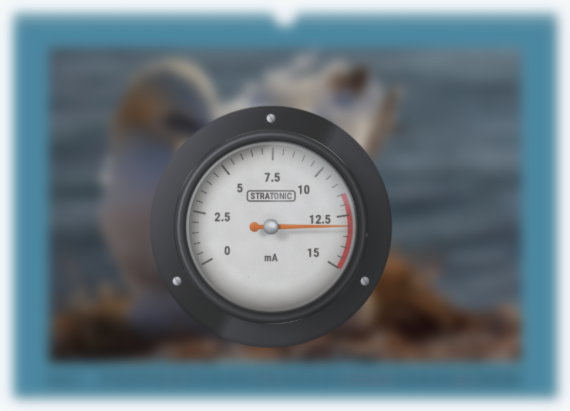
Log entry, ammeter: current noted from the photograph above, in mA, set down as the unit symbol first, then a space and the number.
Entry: mA 13
